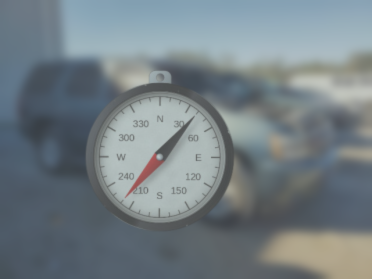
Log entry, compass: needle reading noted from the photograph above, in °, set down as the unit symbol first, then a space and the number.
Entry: ° 220
